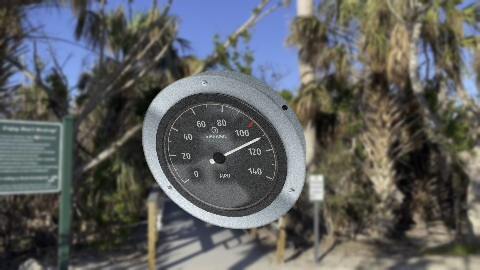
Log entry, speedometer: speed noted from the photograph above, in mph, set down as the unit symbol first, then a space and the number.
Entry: mph 110
